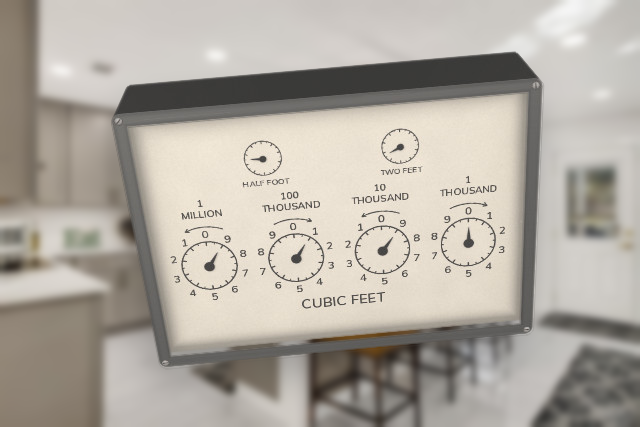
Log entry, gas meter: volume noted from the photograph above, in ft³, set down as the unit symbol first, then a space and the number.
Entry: ft³ 909000
